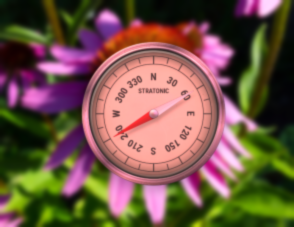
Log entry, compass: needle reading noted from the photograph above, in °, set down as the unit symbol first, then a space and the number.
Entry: ° 240
